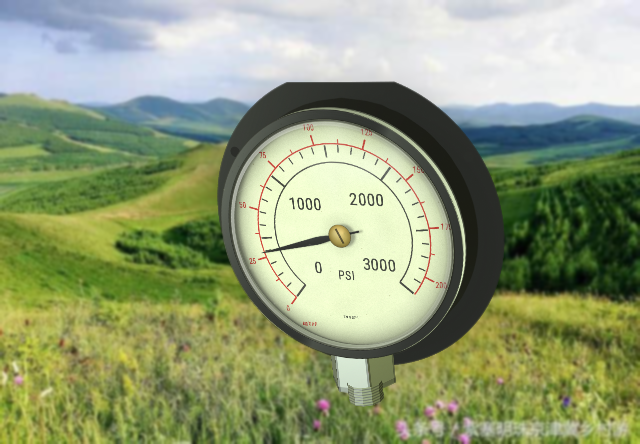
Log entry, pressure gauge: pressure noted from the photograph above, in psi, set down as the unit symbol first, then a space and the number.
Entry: psi 400
